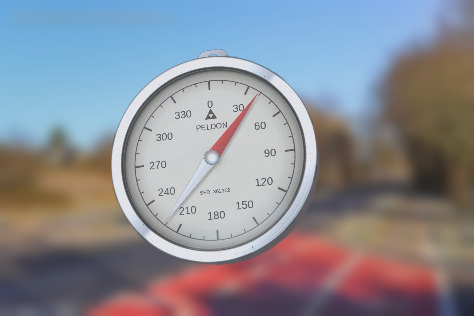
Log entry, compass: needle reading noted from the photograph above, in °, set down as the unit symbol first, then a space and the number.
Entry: ° 40
